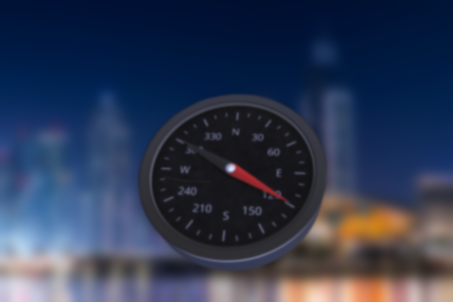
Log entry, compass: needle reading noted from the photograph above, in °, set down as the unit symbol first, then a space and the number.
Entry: ° 120
